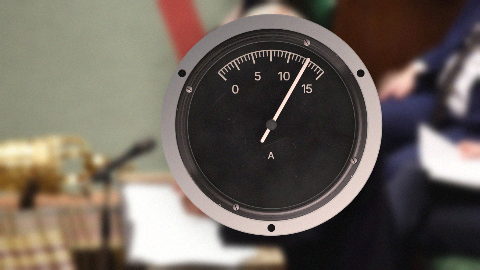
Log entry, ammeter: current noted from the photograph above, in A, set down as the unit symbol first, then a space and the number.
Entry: A 12.5
